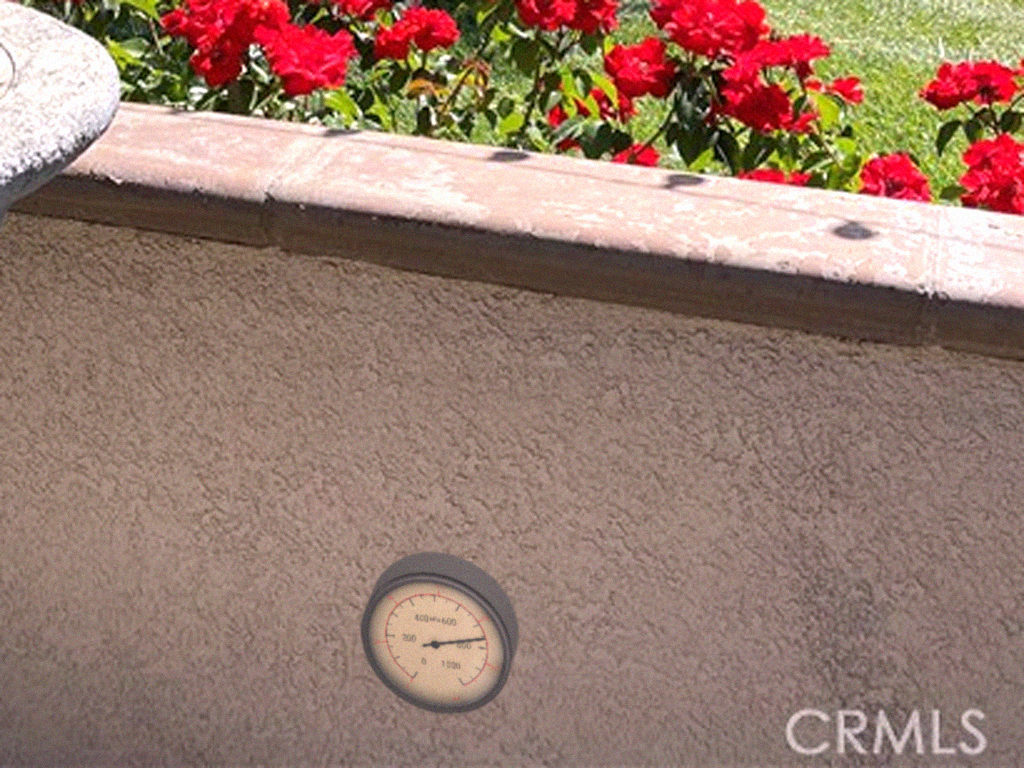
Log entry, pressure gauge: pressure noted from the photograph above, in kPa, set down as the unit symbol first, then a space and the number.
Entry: kPa 750
